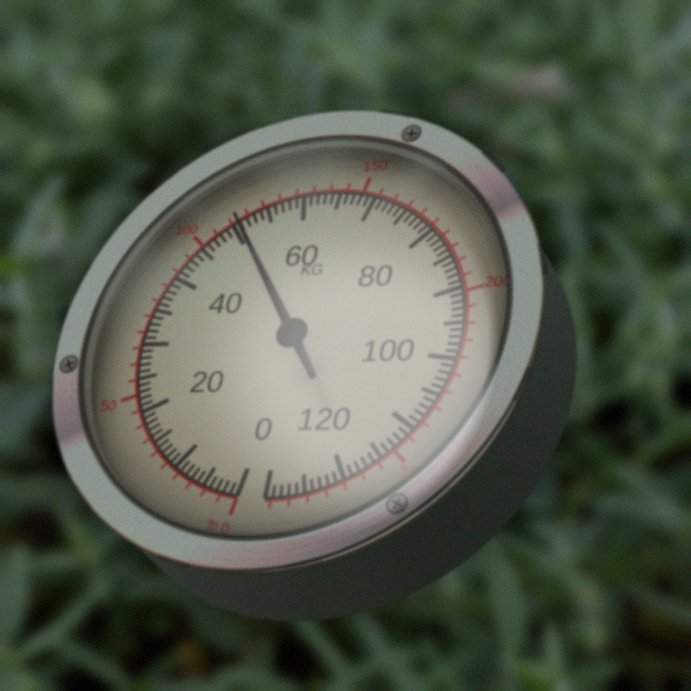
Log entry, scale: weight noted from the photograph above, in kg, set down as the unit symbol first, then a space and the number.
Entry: kg 51
